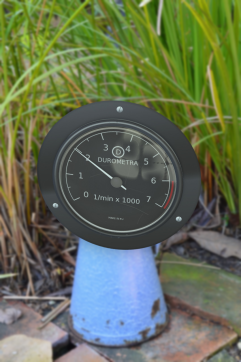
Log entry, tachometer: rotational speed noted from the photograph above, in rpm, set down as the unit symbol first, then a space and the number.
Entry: rpm 2000
